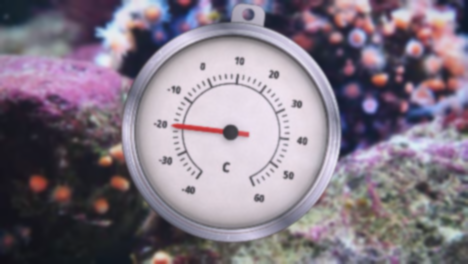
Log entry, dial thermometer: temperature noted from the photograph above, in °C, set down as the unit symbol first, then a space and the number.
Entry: °C -20
